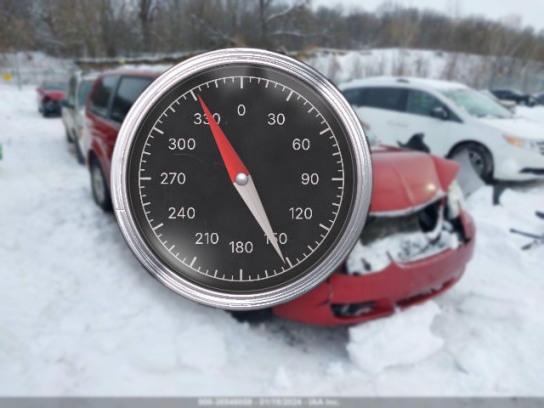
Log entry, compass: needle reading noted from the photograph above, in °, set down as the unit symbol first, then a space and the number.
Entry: ° 332.5
